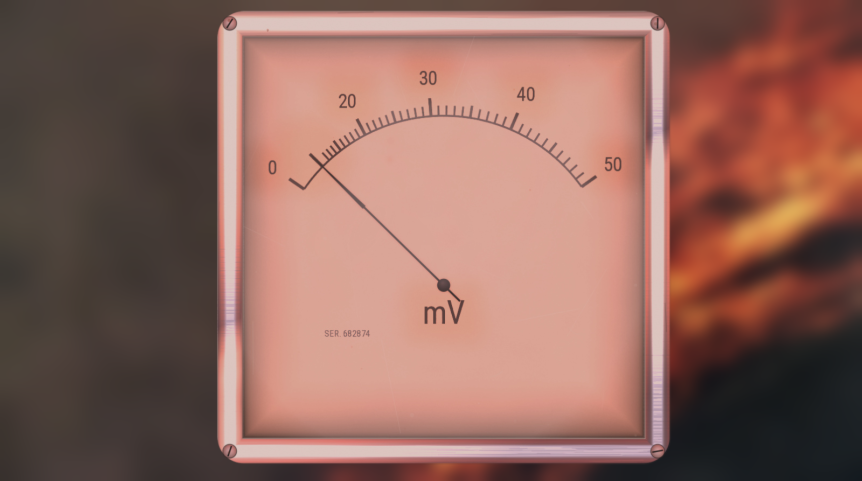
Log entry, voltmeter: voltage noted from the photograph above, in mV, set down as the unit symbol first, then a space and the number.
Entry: mV 10
